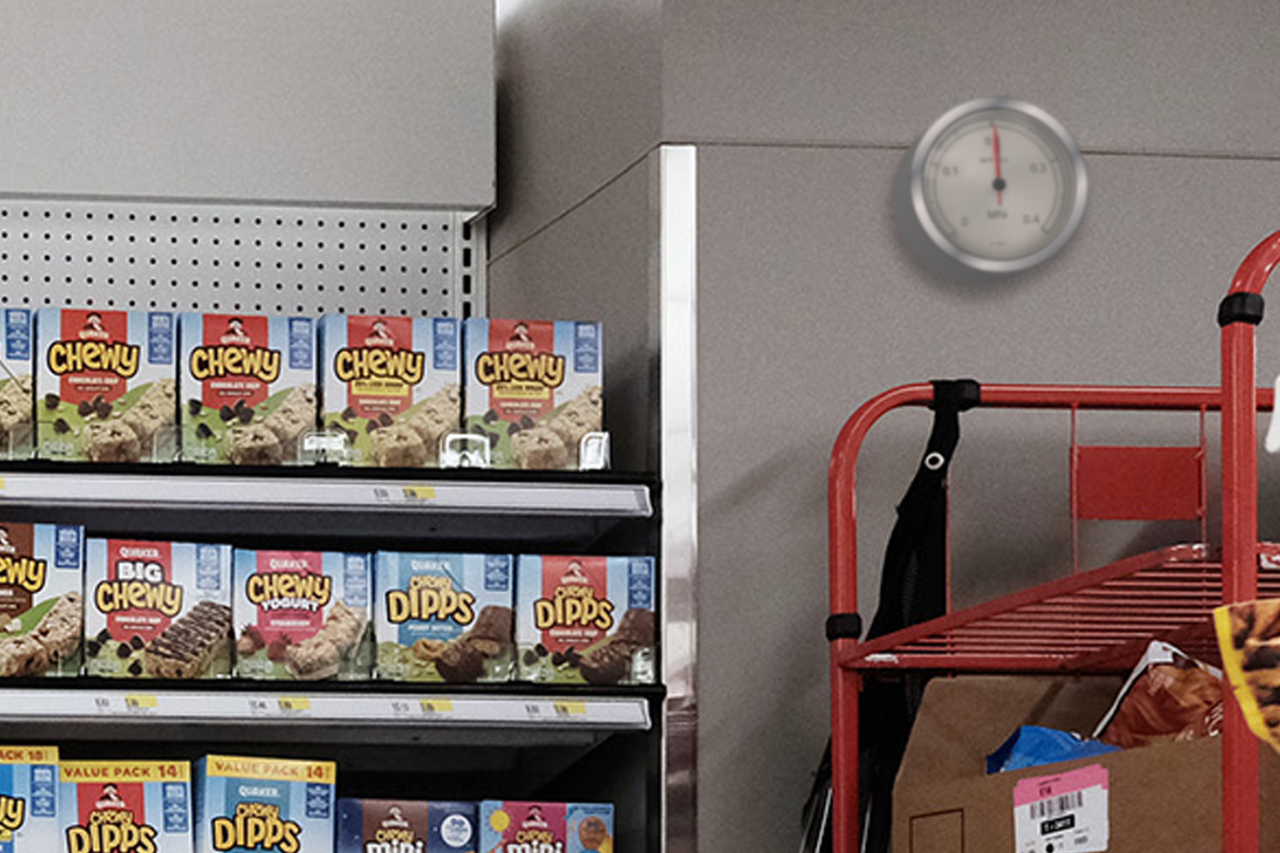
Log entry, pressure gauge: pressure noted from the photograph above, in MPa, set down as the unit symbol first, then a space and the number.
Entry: MPa 0.2
